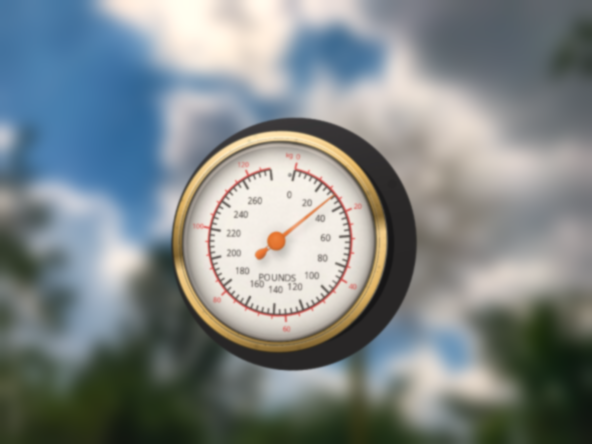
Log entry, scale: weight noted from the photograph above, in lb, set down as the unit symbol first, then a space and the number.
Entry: lb 32
